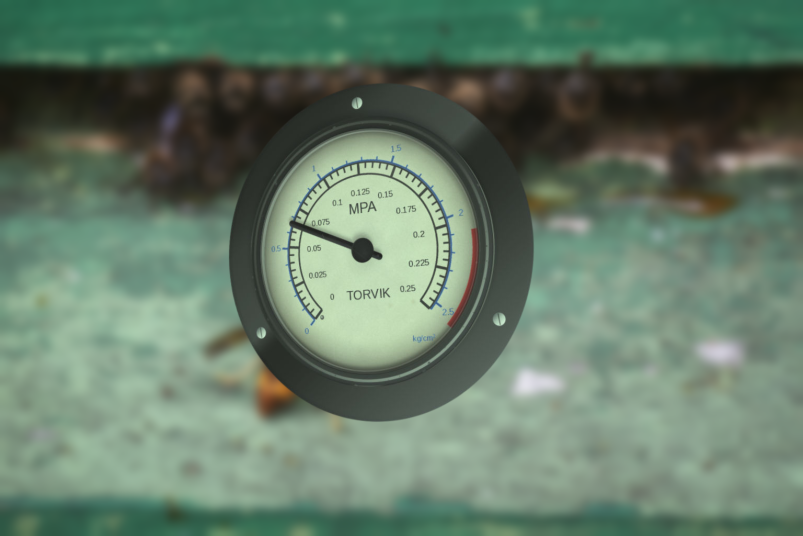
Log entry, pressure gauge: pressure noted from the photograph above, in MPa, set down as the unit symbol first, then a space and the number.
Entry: MPa 0.065
